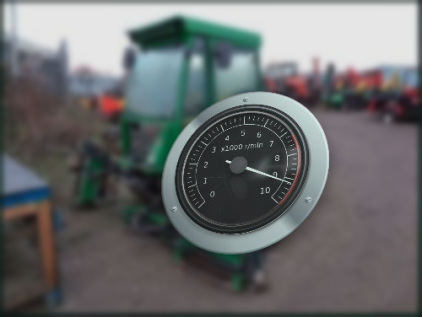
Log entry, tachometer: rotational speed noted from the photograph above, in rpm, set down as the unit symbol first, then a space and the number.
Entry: rpm 9200
